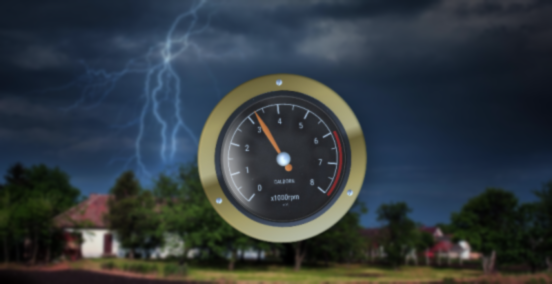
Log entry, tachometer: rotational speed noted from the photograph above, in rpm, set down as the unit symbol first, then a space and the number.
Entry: rpm 3250
